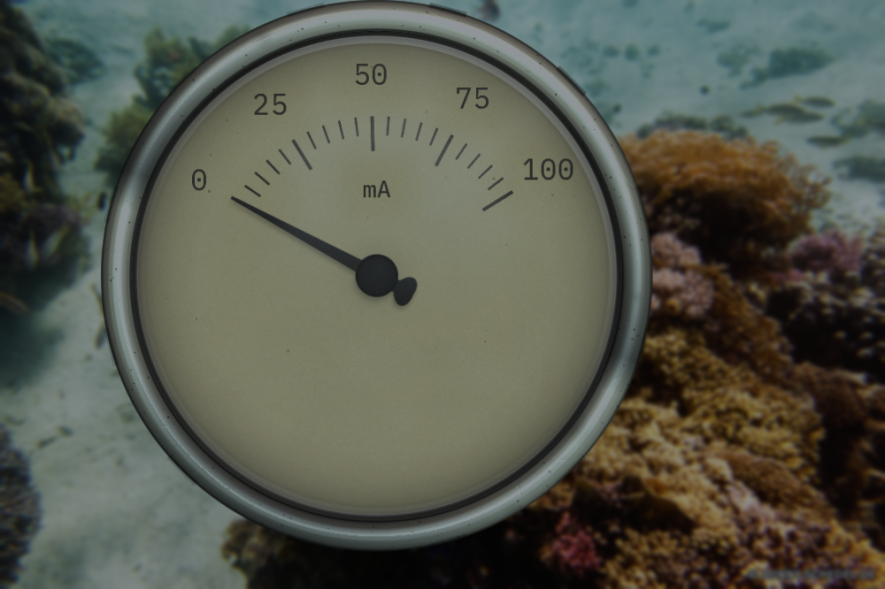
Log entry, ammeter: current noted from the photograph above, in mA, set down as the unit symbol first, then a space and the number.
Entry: mA 0
